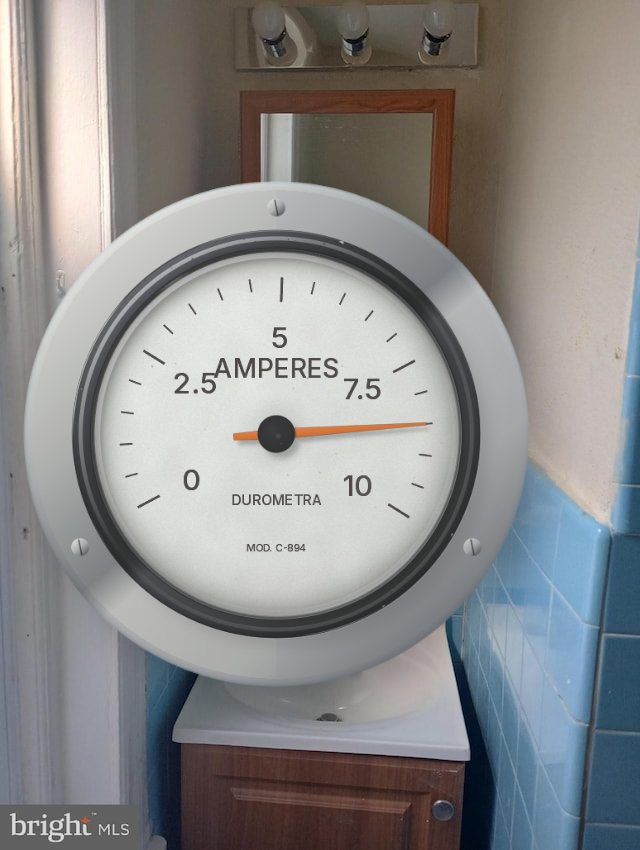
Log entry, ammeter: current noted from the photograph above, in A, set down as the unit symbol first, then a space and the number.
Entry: A 8.5
